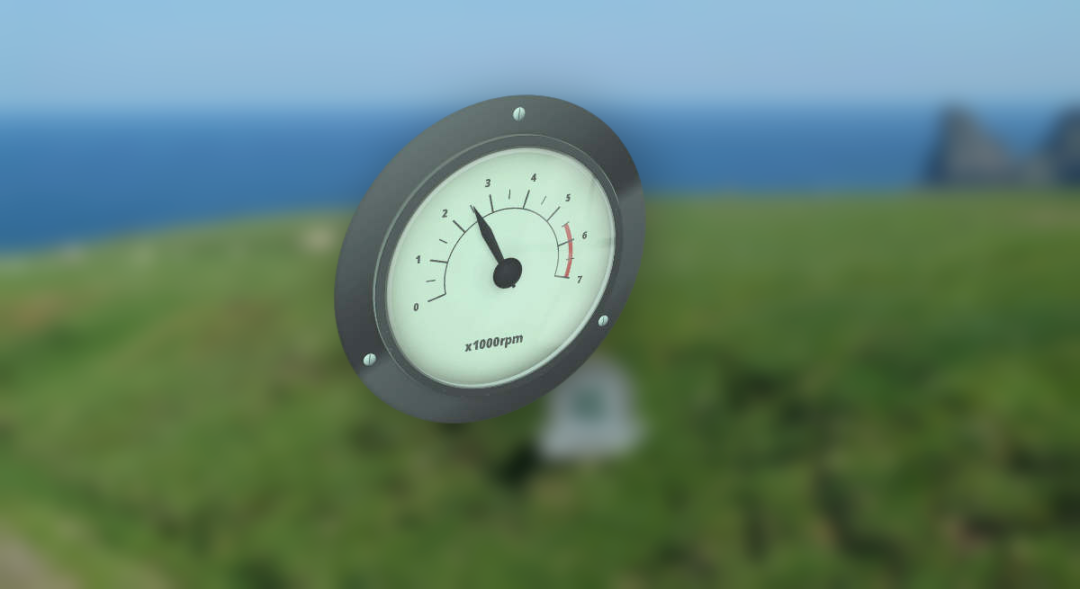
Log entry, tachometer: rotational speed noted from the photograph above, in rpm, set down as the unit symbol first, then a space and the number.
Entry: rpm 2500
